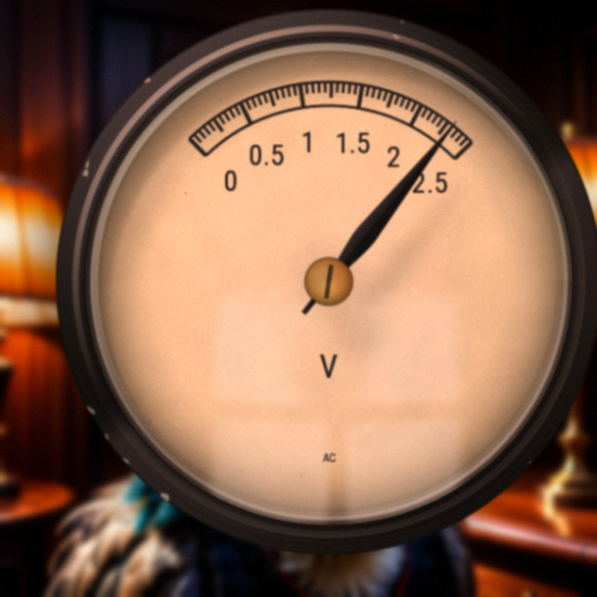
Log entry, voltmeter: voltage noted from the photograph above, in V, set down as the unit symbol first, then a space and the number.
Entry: V 2.3
